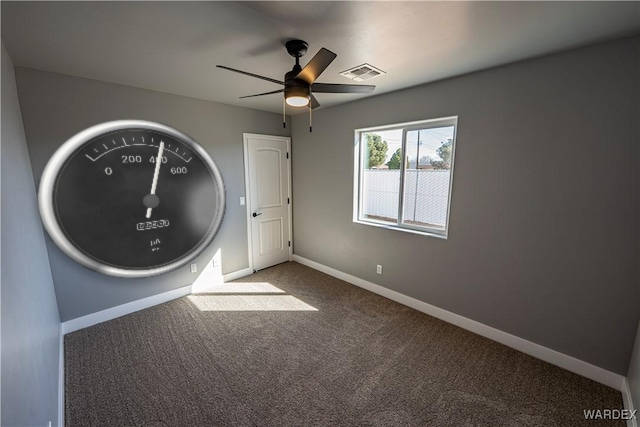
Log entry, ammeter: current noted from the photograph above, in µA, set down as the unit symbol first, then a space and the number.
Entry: µA 400
